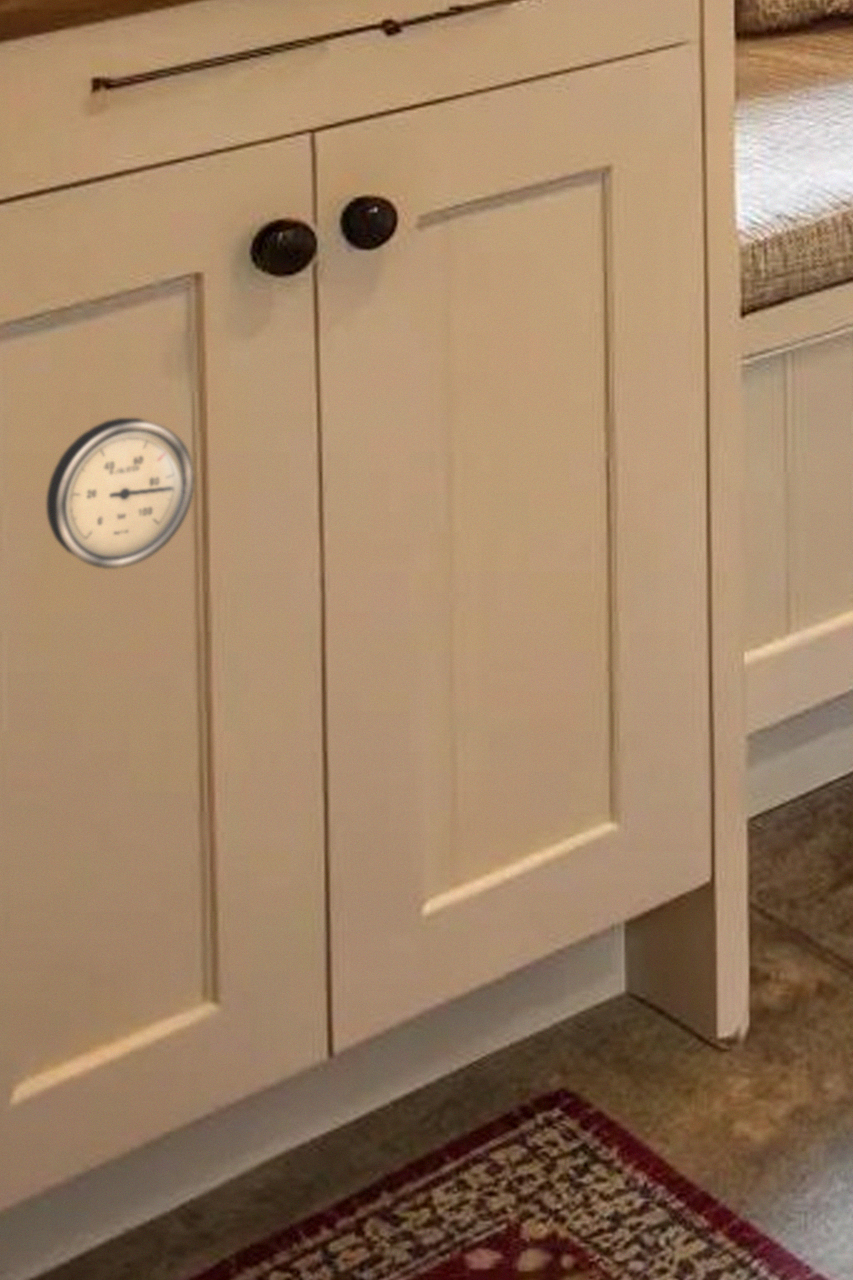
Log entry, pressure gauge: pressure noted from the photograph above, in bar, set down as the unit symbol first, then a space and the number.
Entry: bar 85
